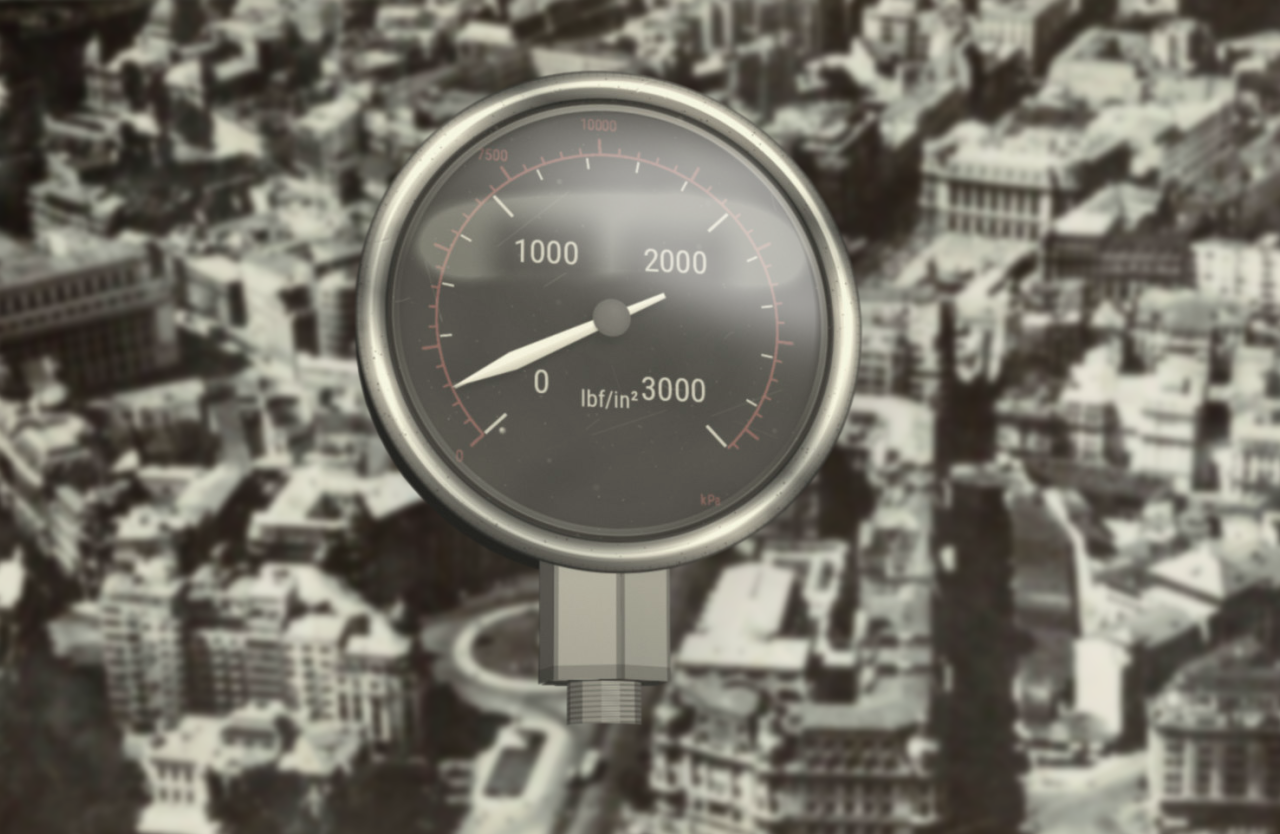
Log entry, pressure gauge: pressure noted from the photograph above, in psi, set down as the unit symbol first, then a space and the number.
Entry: psi 200
